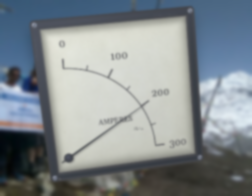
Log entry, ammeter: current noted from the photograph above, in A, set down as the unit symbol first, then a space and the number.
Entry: A 200
